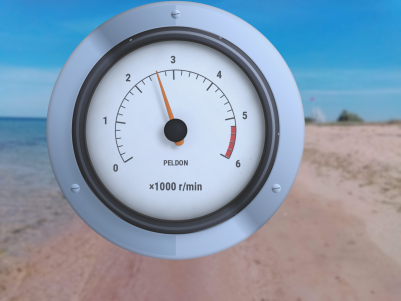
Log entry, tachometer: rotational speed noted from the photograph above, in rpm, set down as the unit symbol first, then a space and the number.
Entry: rpm 2600
